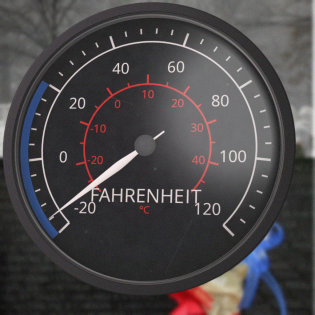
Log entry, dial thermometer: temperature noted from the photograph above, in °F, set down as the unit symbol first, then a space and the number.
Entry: °F -16
